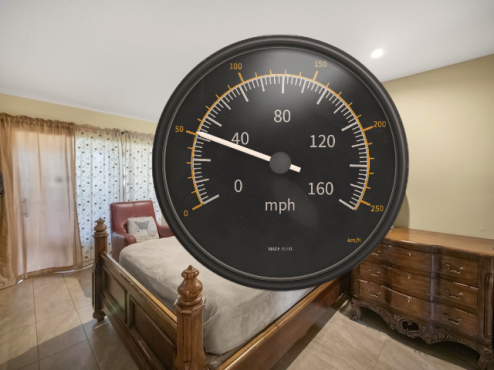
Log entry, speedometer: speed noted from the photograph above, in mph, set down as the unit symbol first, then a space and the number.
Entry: mph 32
